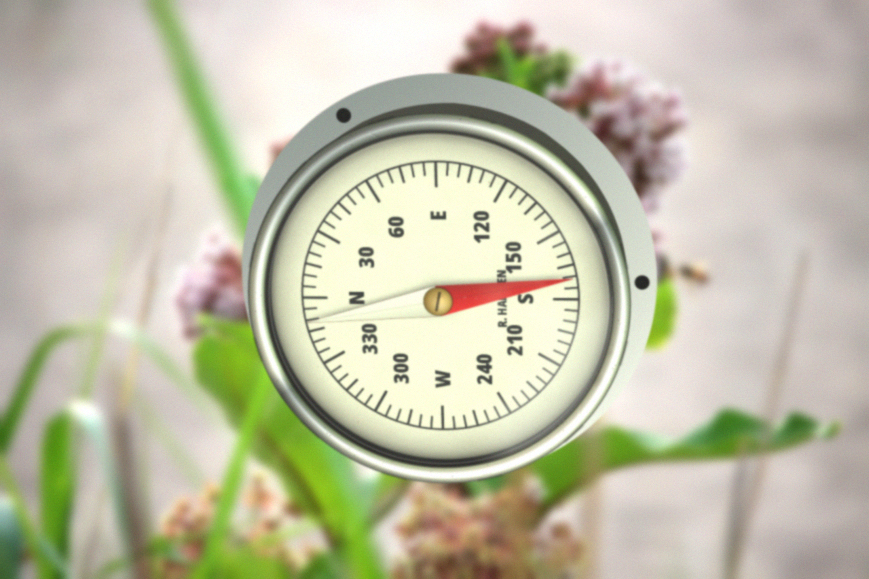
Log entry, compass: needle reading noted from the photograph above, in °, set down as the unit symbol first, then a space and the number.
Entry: ° 170
